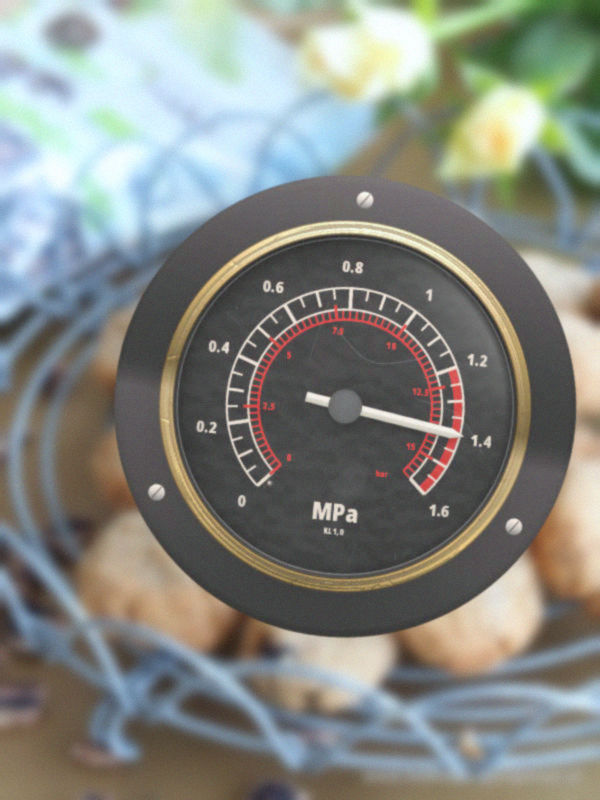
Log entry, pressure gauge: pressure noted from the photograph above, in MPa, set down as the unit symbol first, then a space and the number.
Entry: MPa 1.4
